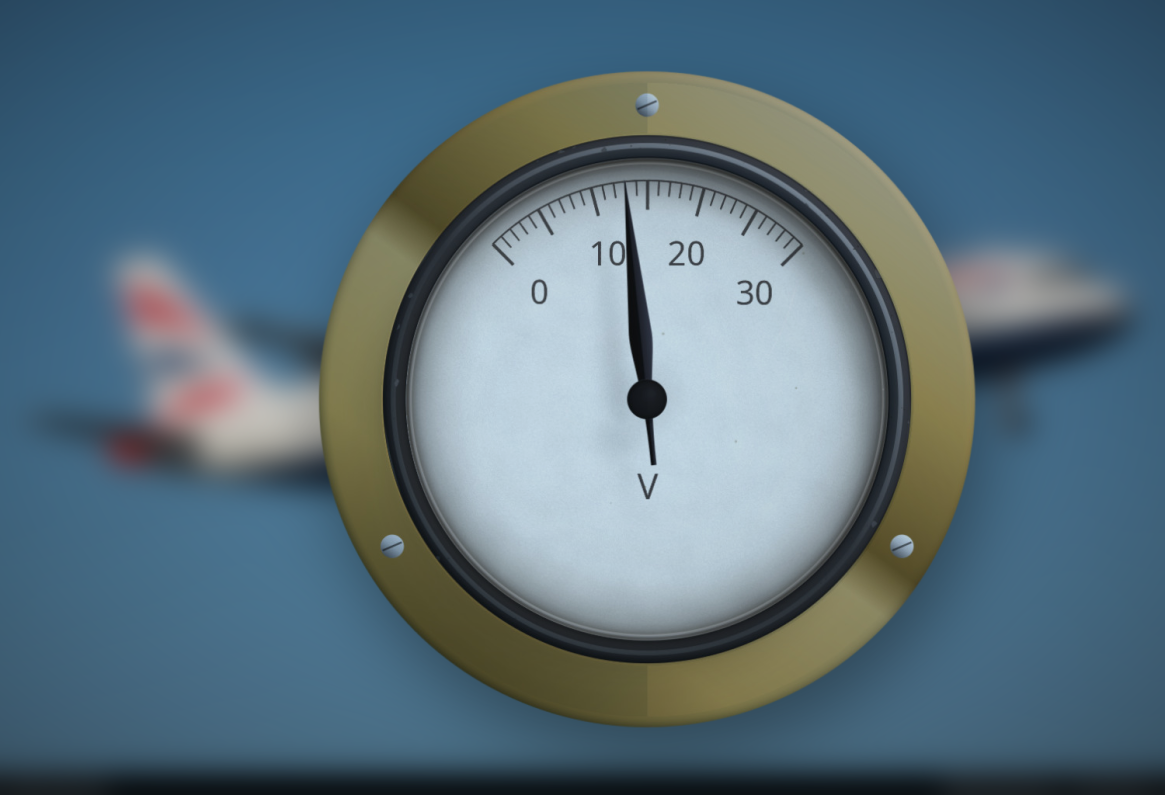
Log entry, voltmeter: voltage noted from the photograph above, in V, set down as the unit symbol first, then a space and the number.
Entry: V 13
